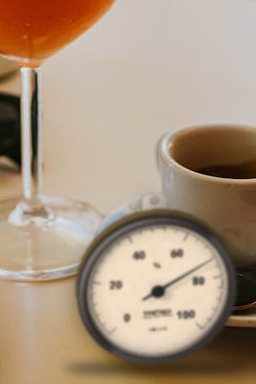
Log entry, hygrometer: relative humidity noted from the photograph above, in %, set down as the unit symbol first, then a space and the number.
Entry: % 72
